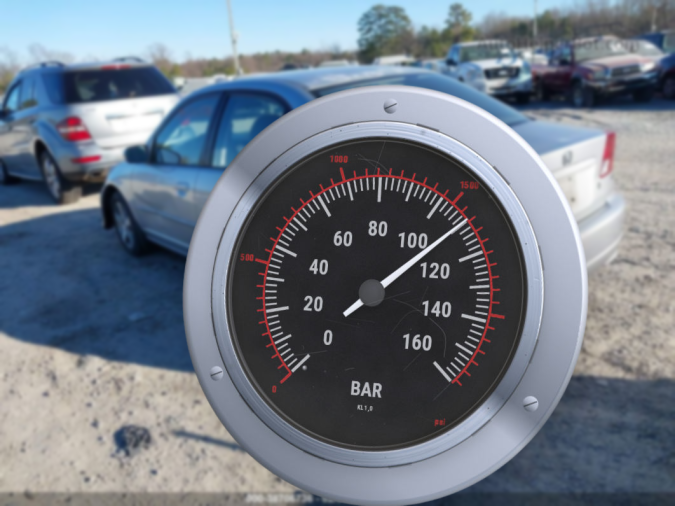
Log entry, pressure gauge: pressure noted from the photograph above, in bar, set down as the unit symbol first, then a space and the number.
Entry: bar 110
